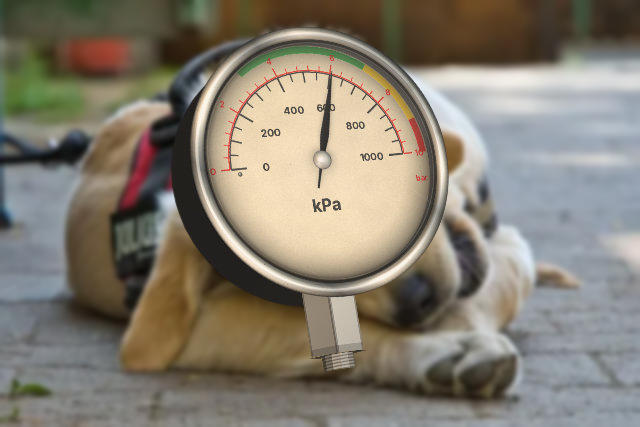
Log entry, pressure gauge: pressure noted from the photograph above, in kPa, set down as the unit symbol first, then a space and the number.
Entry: kPa 600
